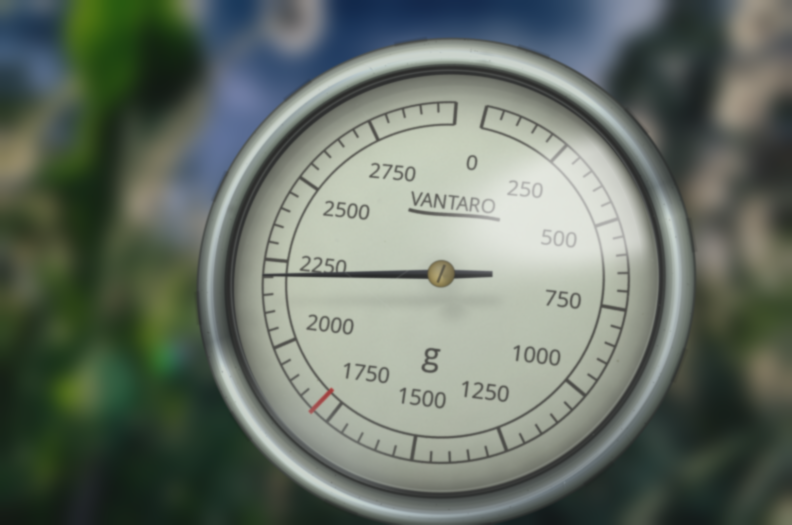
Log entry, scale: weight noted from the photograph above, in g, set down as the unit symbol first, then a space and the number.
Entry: g 2200
